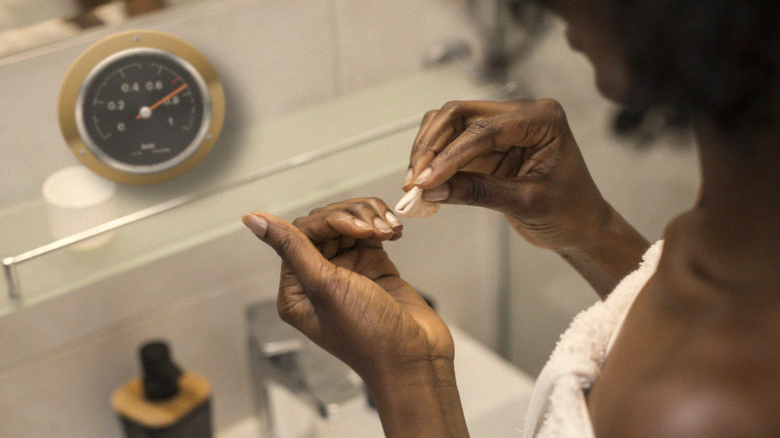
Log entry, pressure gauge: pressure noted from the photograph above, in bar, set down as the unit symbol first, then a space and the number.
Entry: bar 0.75
